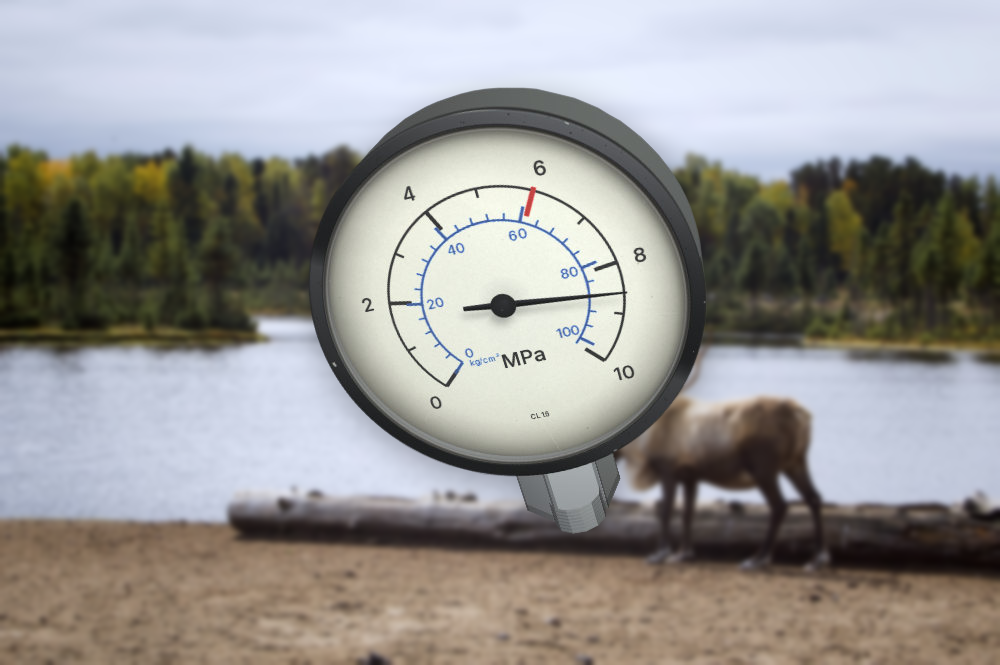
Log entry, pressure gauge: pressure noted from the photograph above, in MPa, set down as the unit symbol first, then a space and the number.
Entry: MPa 8.5
